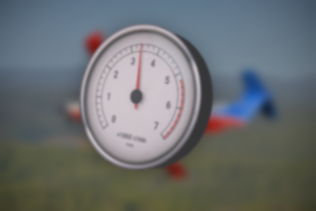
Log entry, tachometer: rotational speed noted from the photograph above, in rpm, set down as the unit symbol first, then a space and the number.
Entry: rpm 3400
